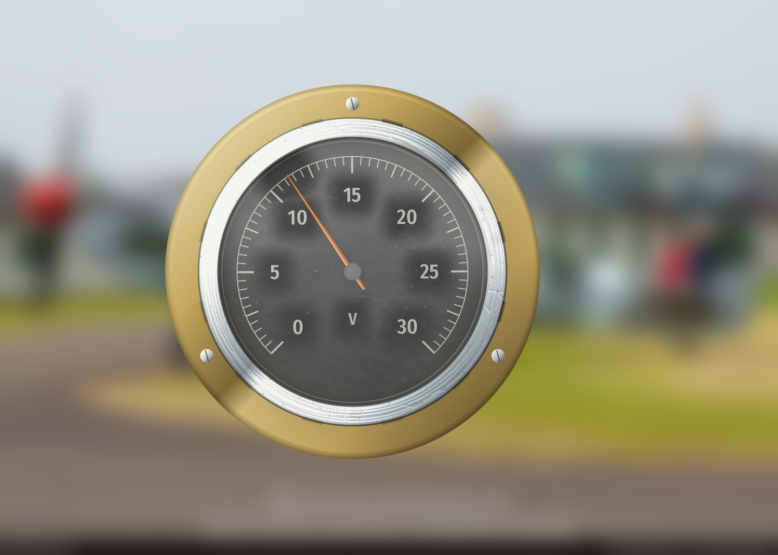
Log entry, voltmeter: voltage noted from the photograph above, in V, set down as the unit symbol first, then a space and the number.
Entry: V 11.25
